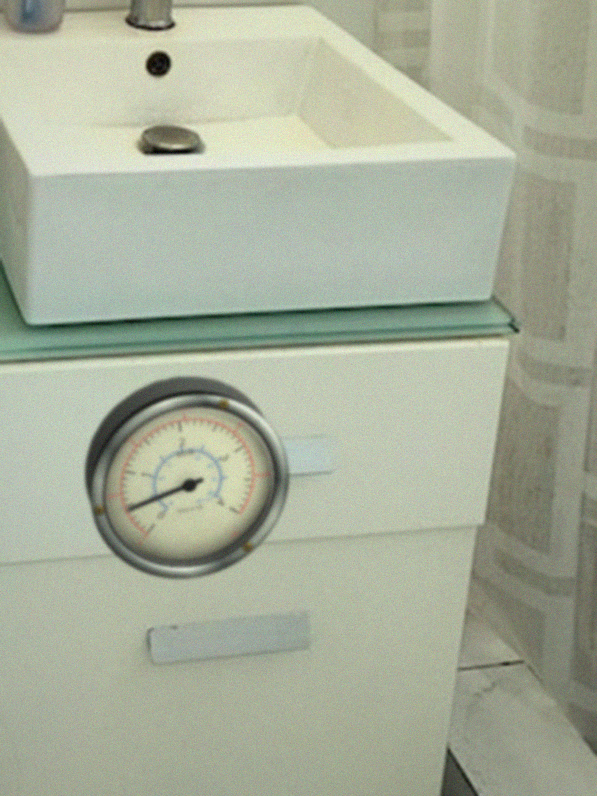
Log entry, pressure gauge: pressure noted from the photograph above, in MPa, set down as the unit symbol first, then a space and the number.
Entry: MPa 0.5
